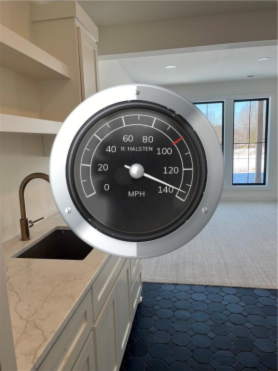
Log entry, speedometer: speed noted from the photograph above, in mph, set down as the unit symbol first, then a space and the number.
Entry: mph 135
